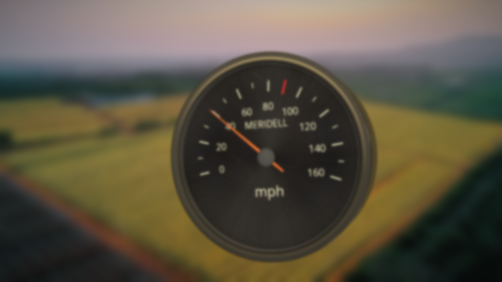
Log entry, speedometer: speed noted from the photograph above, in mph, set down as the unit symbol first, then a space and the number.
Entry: mph 40
